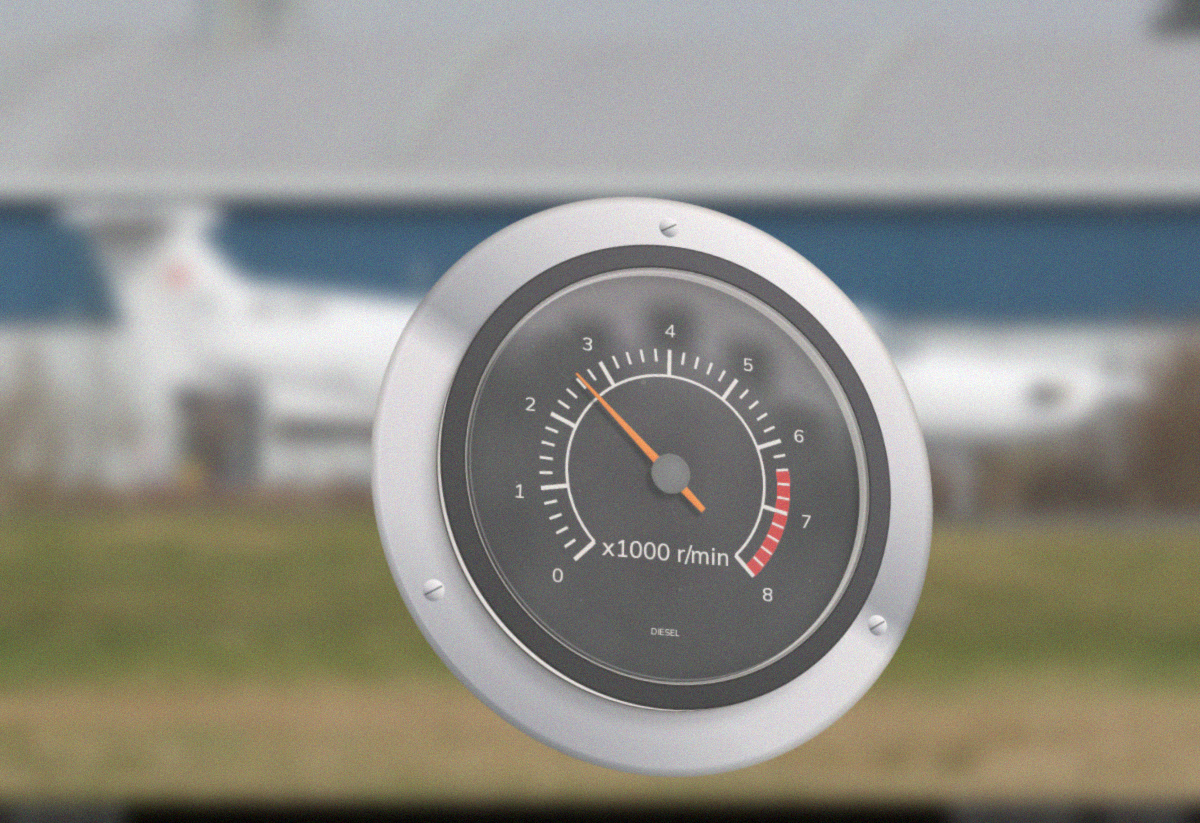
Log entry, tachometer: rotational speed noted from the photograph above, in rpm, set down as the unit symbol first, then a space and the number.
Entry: rpm 2600
